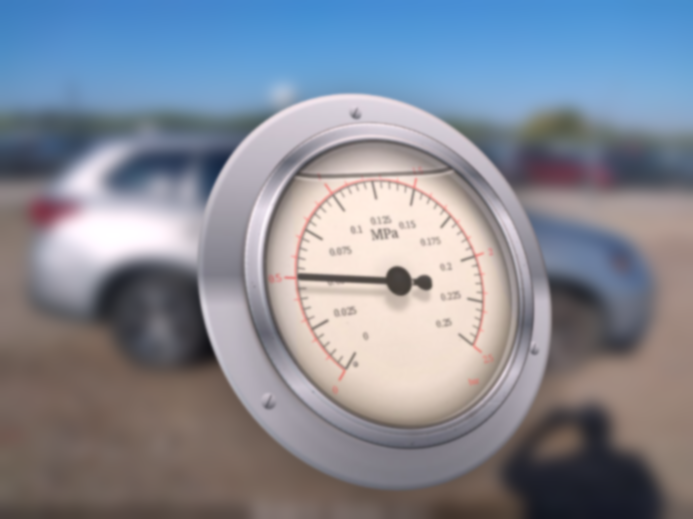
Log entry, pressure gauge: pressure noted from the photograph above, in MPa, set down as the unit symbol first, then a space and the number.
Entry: MPa 0.05
